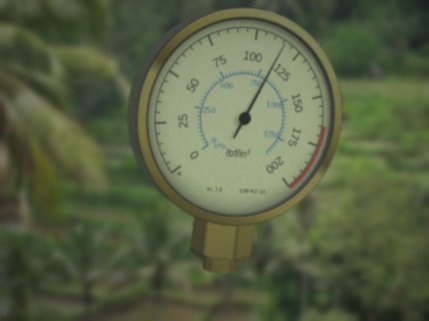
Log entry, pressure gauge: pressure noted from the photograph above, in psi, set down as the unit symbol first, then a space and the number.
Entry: psi 115
